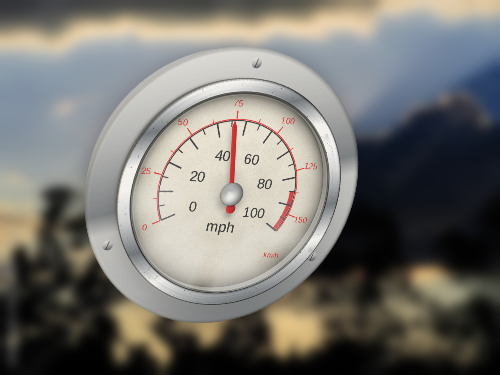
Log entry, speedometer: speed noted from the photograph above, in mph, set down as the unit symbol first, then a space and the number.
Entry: mph 45
